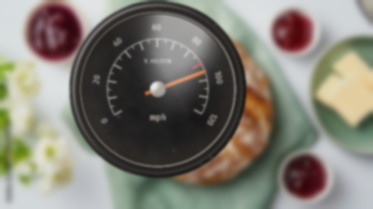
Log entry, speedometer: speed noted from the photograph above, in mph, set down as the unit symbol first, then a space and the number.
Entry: mph 95
